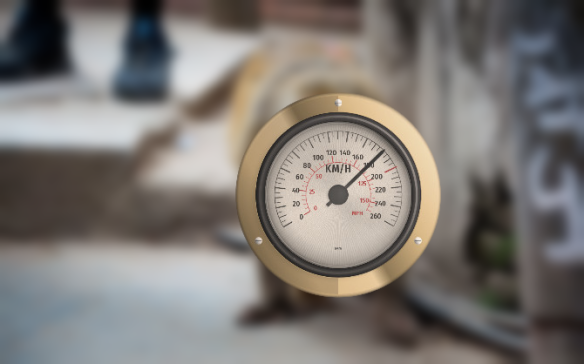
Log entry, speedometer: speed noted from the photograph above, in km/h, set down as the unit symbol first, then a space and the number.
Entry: km/h 180
